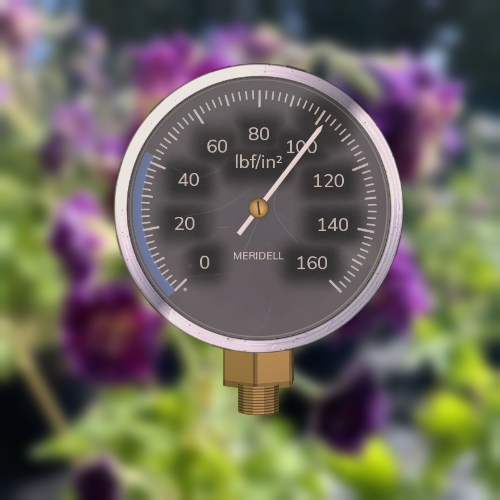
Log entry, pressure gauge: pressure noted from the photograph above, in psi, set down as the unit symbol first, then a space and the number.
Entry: psi 102
